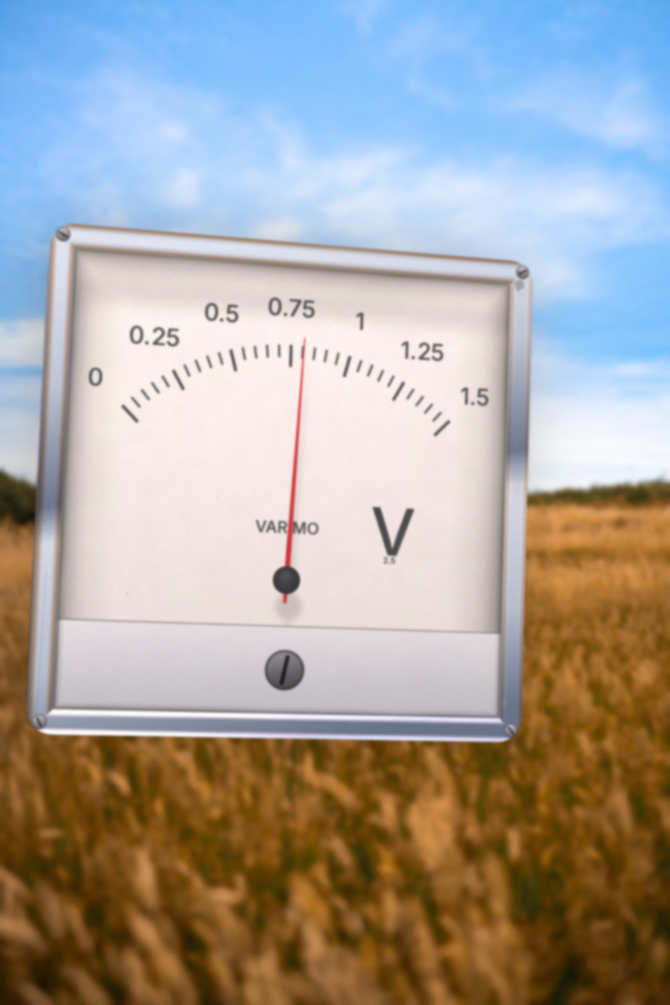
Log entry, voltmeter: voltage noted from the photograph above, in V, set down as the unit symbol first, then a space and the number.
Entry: V 0.8
